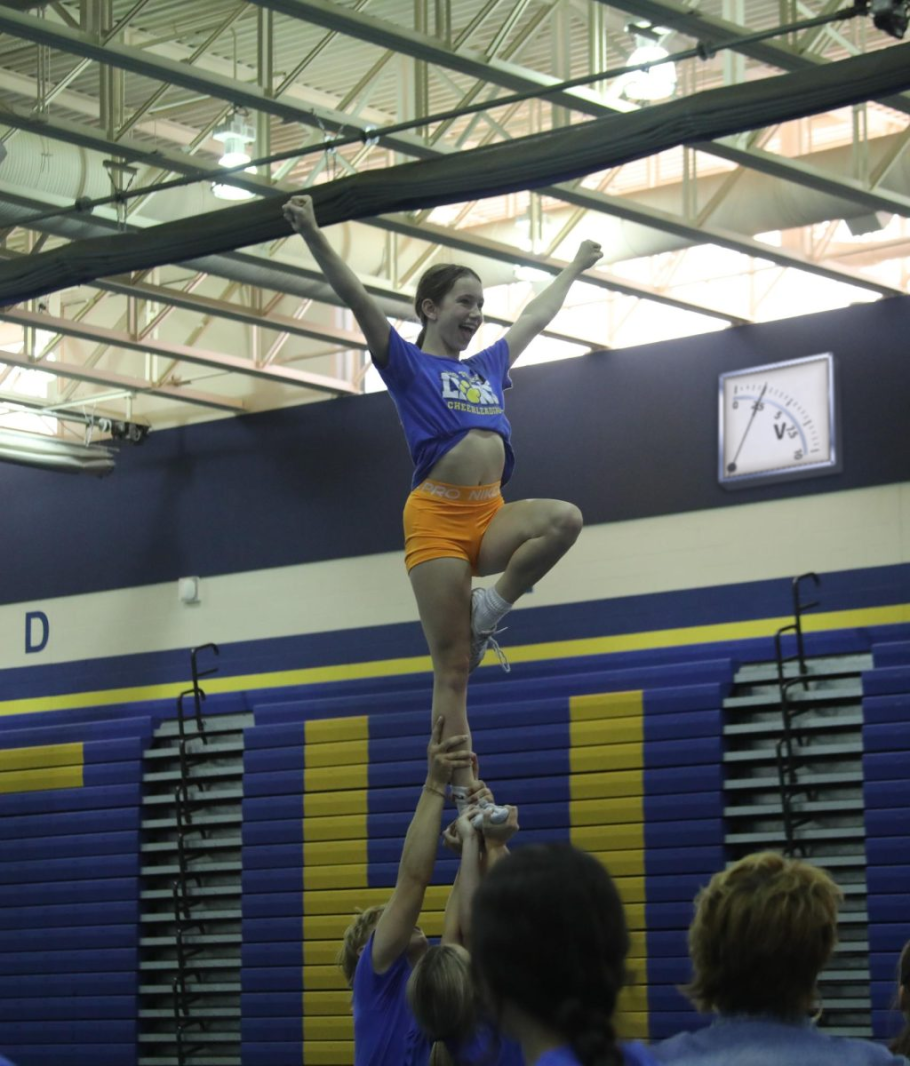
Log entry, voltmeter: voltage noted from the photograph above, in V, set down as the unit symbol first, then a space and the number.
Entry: V 2.5
